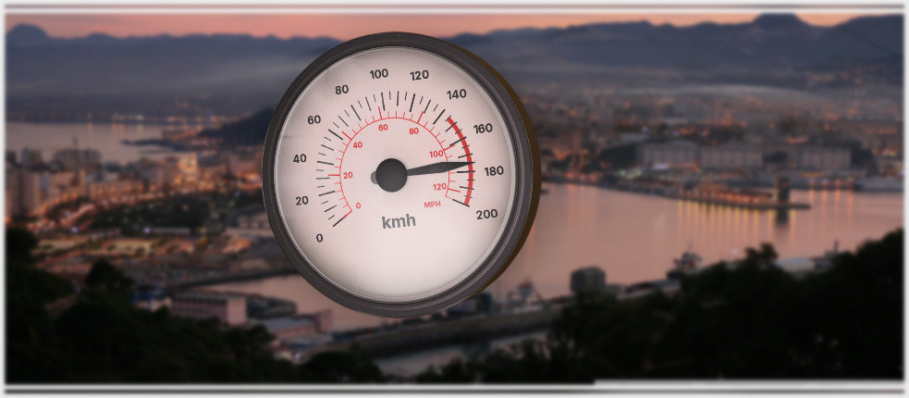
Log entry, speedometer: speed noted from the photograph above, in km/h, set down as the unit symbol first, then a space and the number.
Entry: km/h 175
